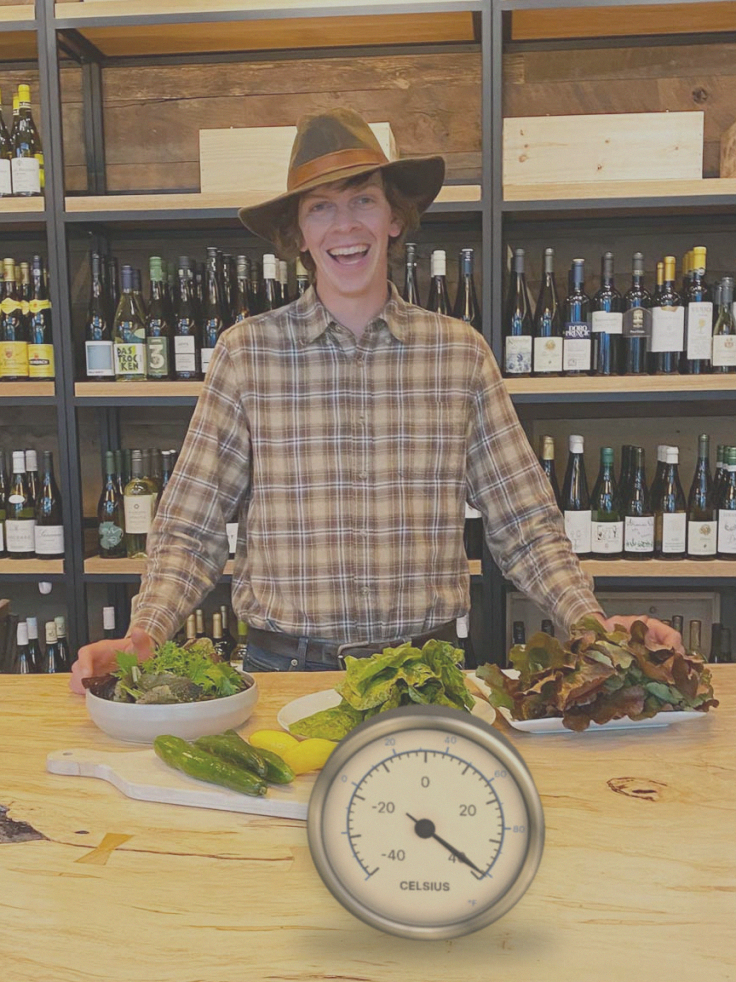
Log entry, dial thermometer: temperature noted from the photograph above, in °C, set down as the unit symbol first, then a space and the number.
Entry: °C 38
